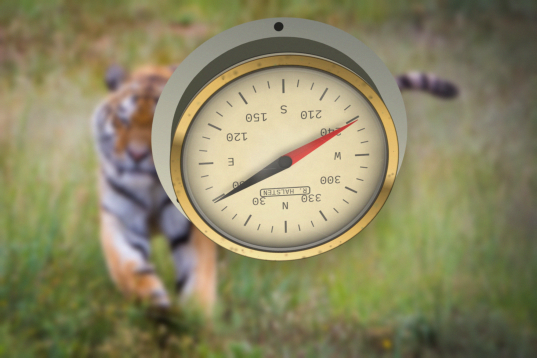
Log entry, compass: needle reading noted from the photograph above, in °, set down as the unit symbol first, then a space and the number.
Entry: ° 240
